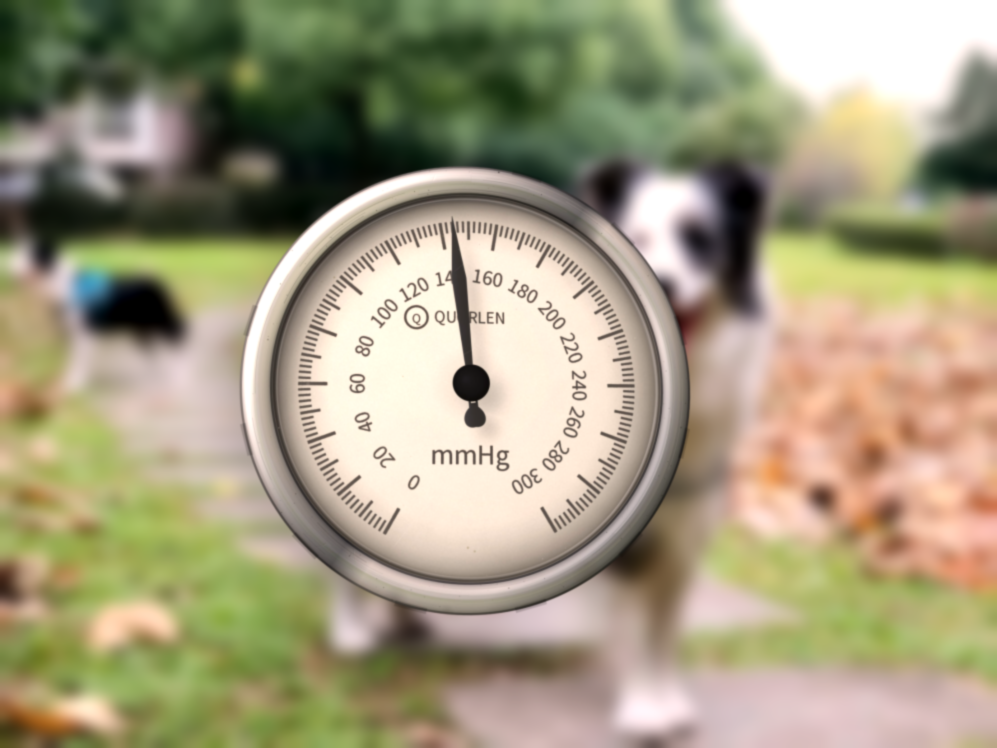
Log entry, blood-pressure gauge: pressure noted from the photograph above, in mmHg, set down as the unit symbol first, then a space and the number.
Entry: mmHg 144
